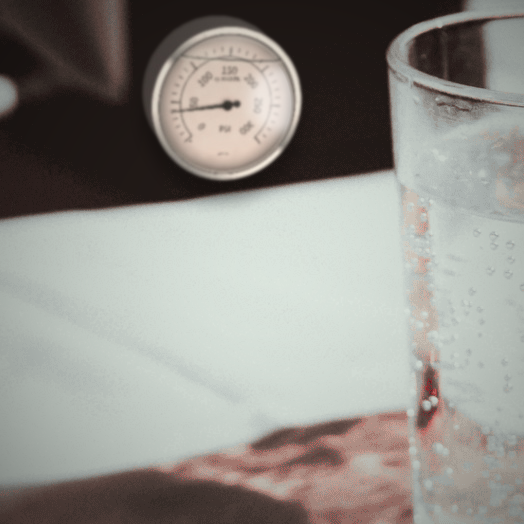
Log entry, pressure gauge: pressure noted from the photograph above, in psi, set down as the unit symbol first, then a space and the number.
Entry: psi 40
